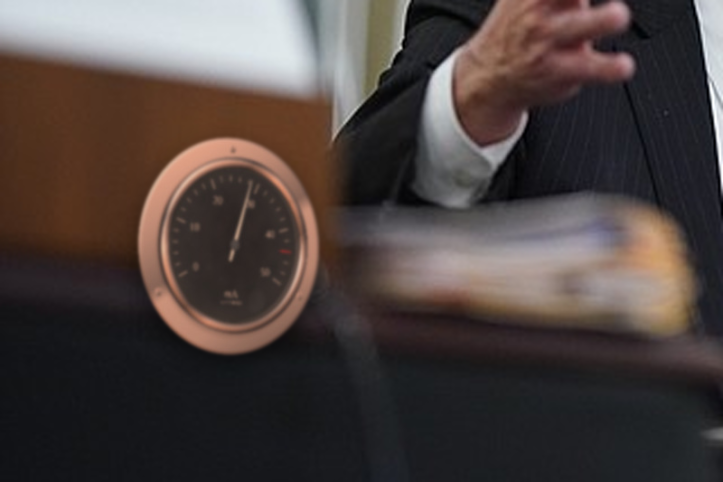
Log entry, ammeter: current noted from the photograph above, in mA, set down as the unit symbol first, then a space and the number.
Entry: mA 28
